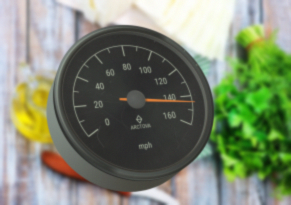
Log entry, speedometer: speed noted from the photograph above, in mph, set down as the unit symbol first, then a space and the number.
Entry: mph 145
